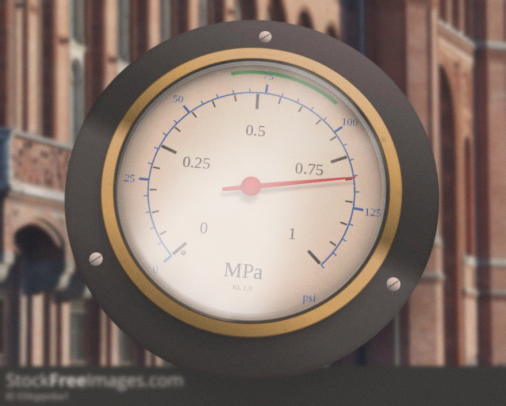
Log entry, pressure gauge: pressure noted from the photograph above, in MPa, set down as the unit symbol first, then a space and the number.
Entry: MPa 0.8
